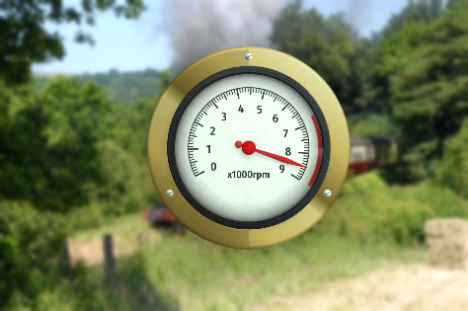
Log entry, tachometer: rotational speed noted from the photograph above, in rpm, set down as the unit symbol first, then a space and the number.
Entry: rpm 8500
